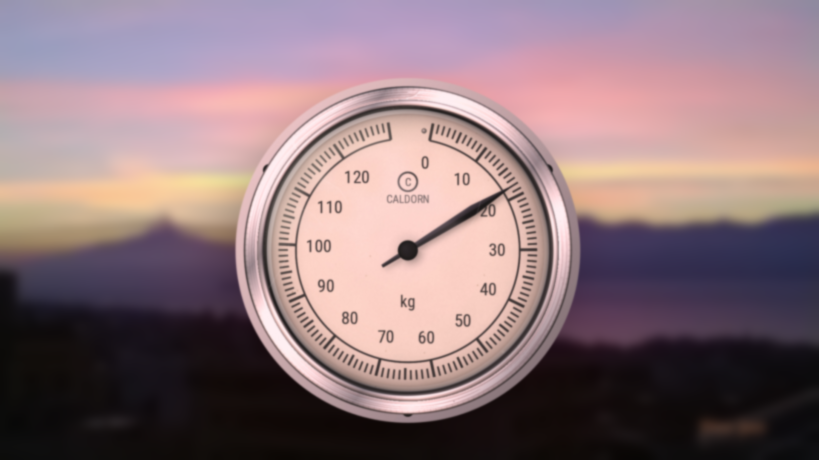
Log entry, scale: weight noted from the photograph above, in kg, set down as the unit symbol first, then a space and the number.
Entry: kg 18
